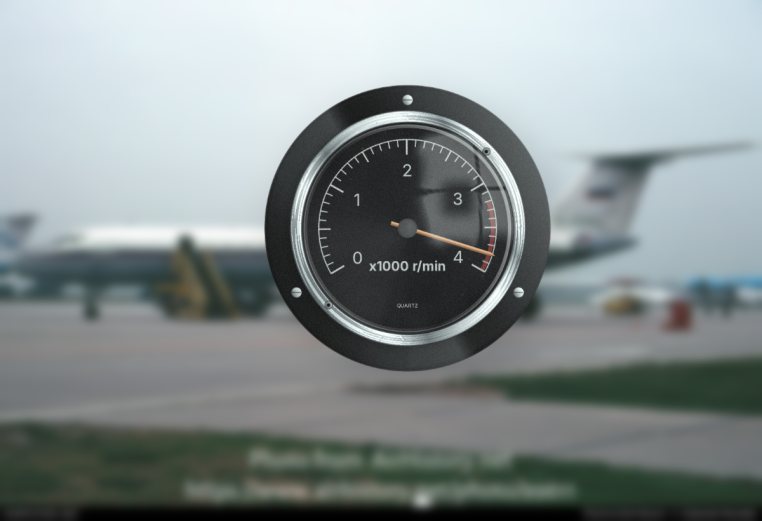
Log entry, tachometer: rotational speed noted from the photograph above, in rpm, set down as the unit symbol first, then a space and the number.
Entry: rpm 3800
